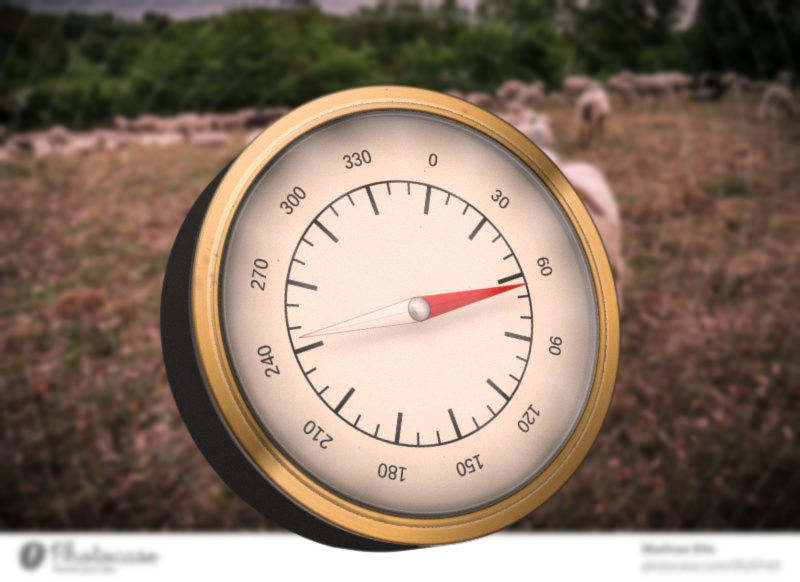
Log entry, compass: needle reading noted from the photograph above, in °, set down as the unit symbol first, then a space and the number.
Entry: ° 65
